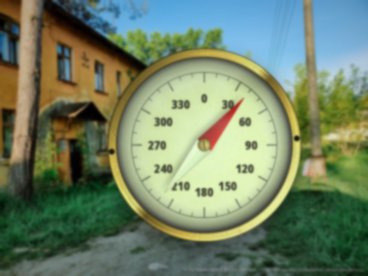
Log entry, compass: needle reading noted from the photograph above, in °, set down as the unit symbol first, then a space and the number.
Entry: ° 40
